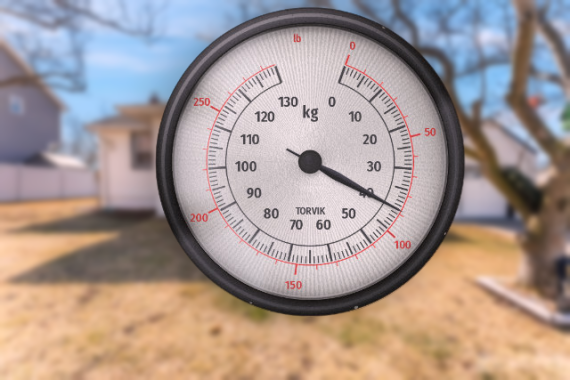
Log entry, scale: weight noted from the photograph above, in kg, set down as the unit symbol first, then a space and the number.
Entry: kg 40
